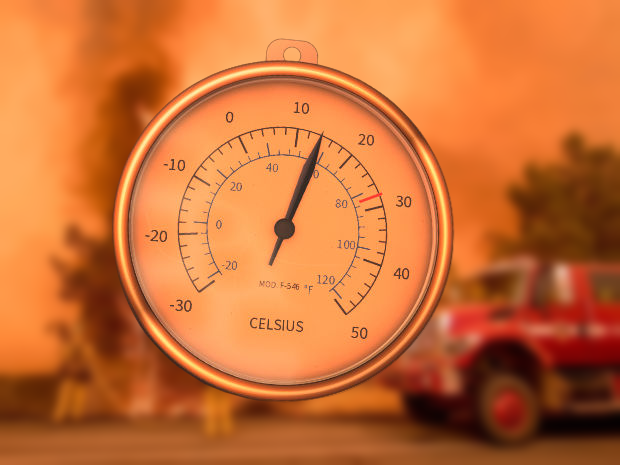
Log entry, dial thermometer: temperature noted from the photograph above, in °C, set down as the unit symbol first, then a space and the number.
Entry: °C 14
